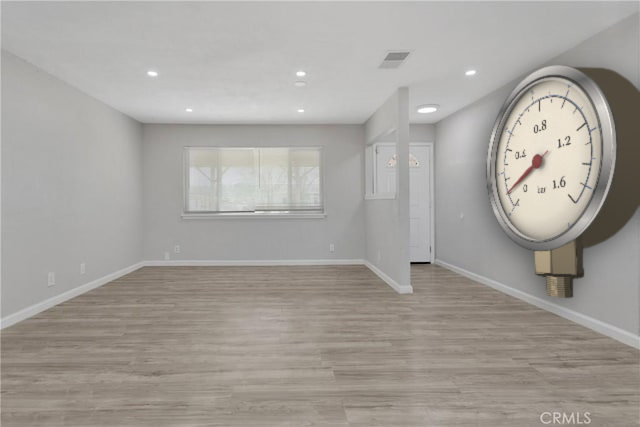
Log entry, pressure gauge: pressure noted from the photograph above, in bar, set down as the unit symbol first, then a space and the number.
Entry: bar 0.1
